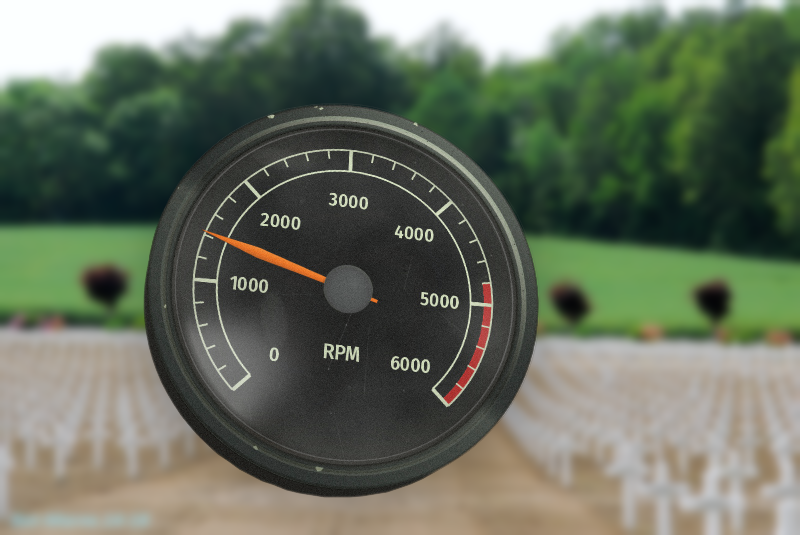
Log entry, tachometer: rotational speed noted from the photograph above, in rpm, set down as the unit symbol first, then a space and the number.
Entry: rpm 1400
